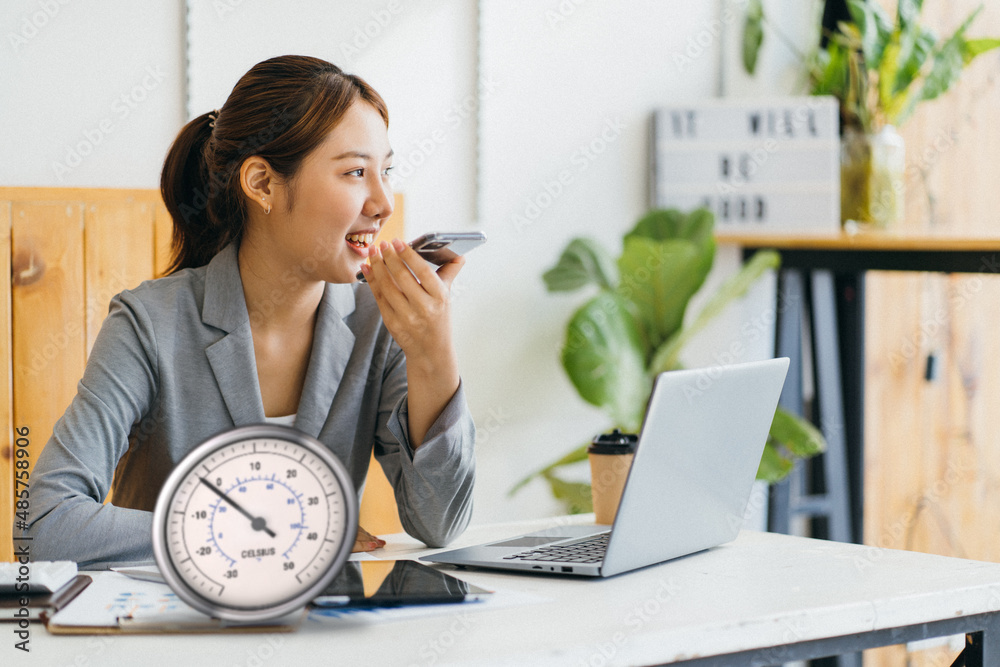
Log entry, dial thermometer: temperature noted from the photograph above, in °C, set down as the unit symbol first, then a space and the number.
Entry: °C -2
